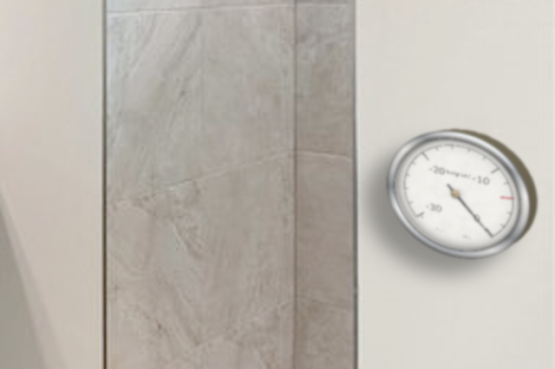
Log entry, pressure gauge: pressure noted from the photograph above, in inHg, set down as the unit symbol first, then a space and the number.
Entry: inHg 0
